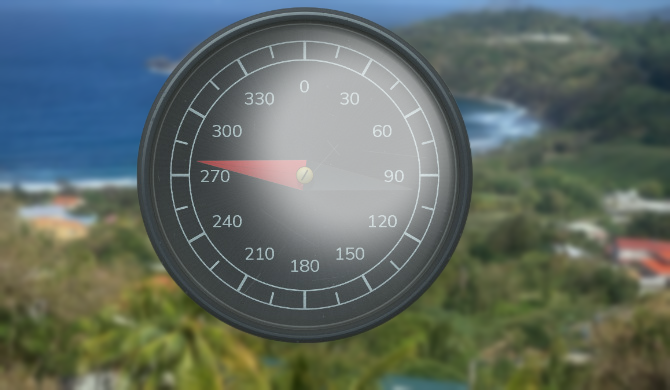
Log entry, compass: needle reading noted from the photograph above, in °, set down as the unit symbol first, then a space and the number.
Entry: ° 277.5
